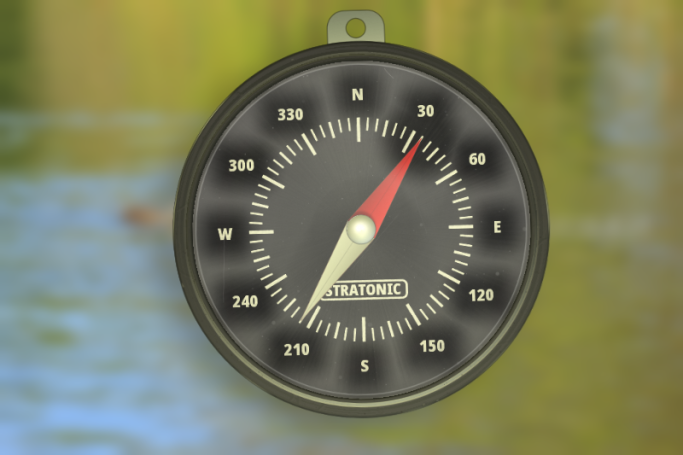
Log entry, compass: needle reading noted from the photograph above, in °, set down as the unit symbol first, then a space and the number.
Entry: ° 35
